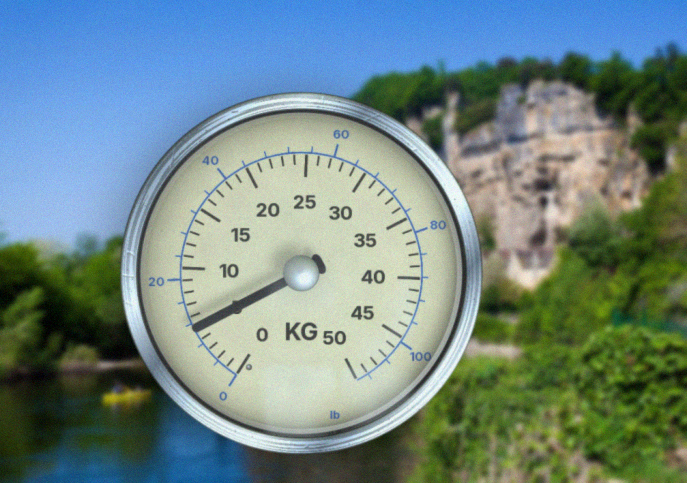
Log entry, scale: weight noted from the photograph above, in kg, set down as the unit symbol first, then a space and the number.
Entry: kg 5
